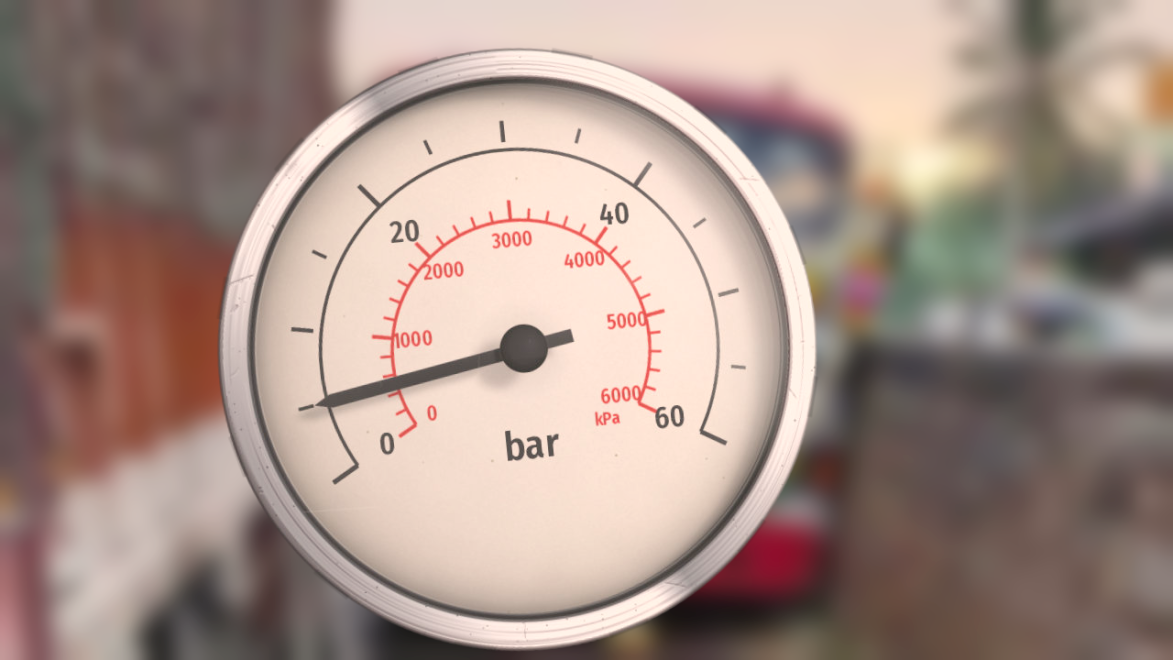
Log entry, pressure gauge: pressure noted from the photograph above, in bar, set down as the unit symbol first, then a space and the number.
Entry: bar 5
